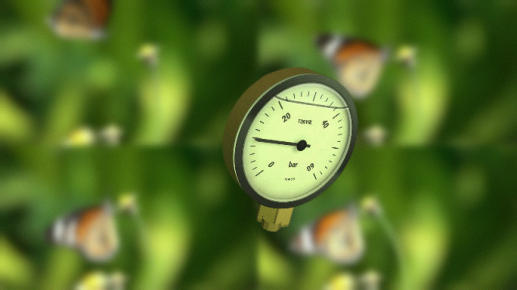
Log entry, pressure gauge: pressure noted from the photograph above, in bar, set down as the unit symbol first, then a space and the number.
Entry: bar 10
